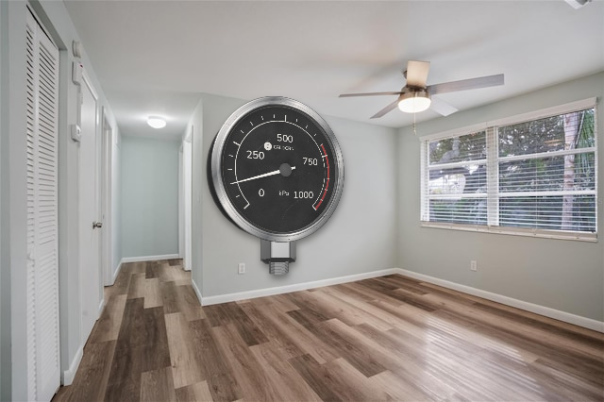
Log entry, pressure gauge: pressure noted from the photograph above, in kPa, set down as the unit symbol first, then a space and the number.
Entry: kPa 100
